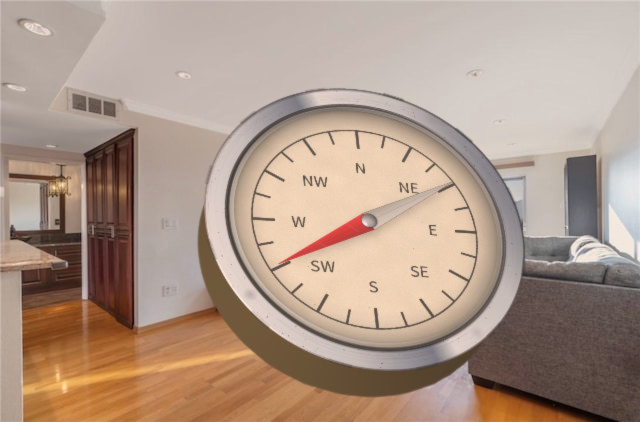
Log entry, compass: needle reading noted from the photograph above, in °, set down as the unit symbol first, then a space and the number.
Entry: ° 240
